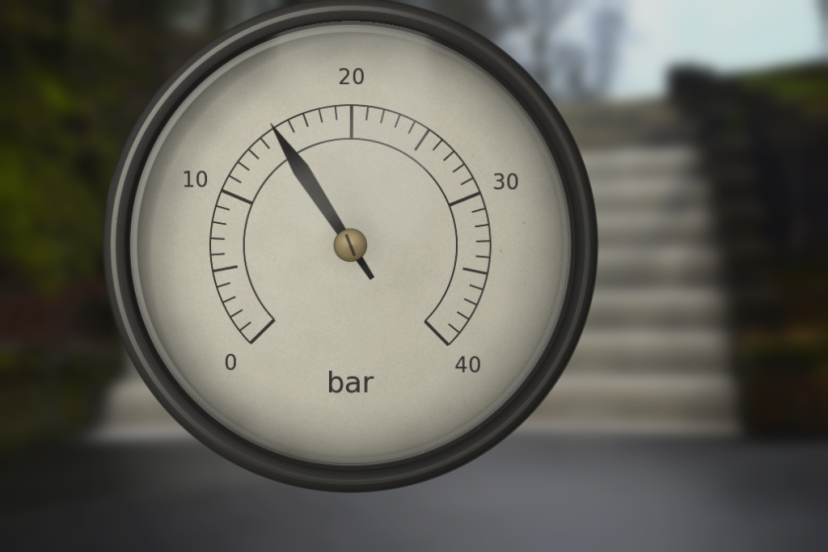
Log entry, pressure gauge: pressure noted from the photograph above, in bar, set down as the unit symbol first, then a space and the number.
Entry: bar 15
